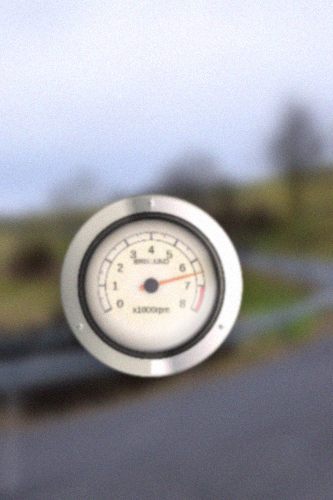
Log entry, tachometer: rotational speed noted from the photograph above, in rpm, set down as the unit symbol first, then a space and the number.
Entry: rpm 6500
